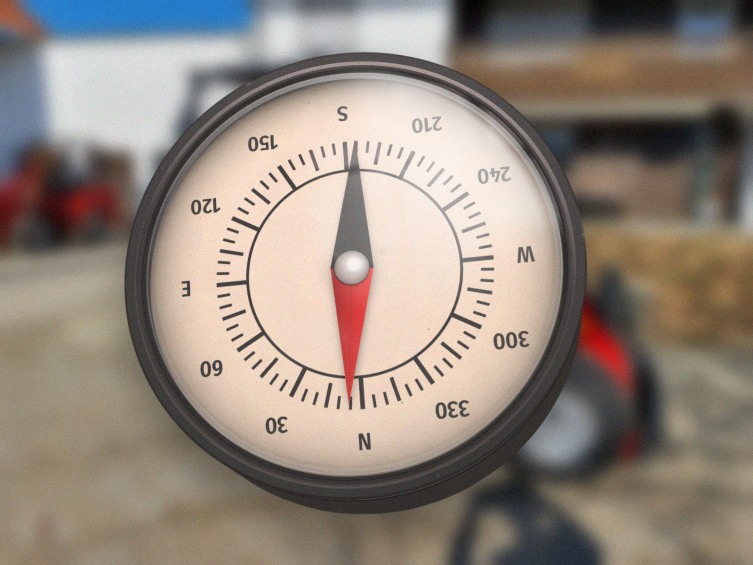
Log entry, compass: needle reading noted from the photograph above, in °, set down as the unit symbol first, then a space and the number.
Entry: ° 5
